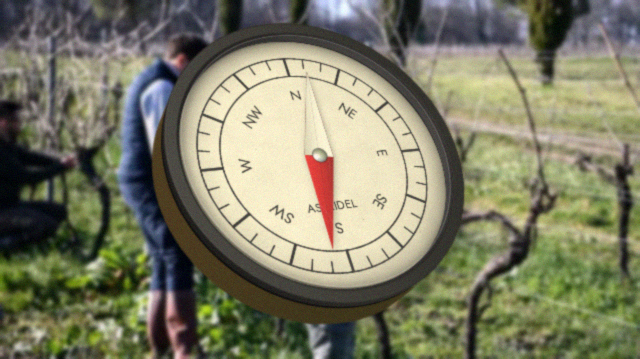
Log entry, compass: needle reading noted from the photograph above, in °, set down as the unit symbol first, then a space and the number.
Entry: ° 190
